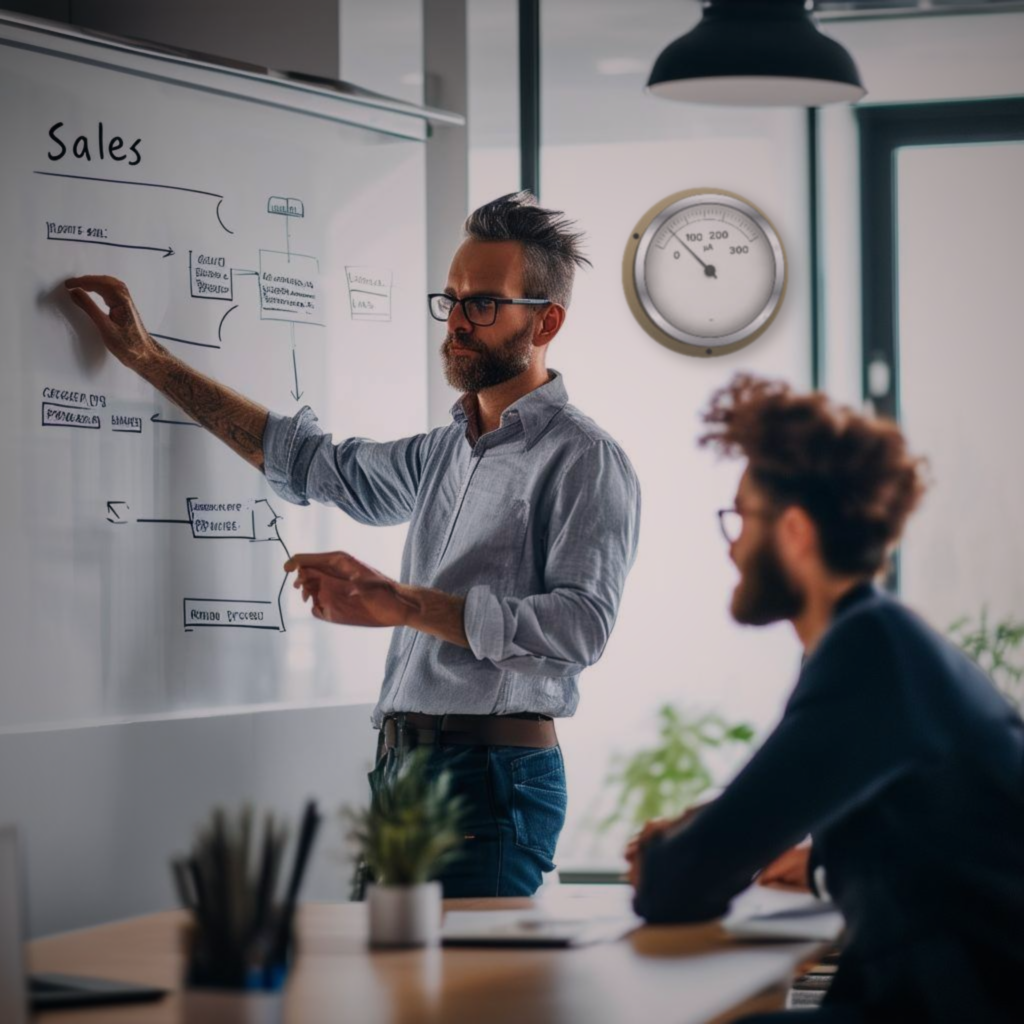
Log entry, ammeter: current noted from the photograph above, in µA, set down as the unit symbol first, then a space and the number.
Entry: µA 50
